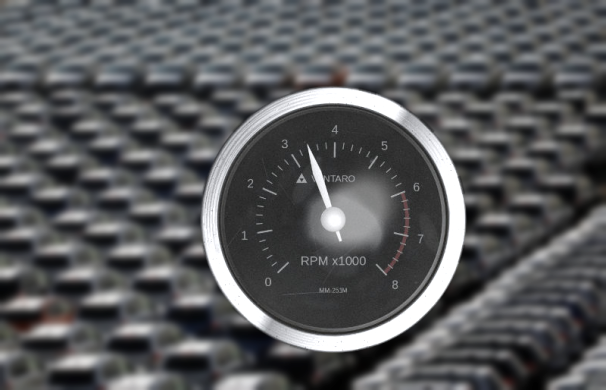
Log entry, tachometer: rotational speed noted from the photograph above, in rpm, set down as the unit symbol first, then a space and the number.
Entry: rpm 3400
